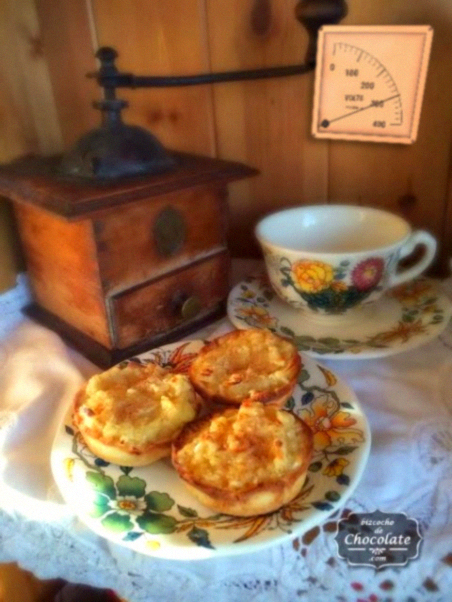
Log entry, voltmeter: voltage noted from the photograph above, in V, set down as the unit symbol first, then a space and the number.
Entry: V 300
